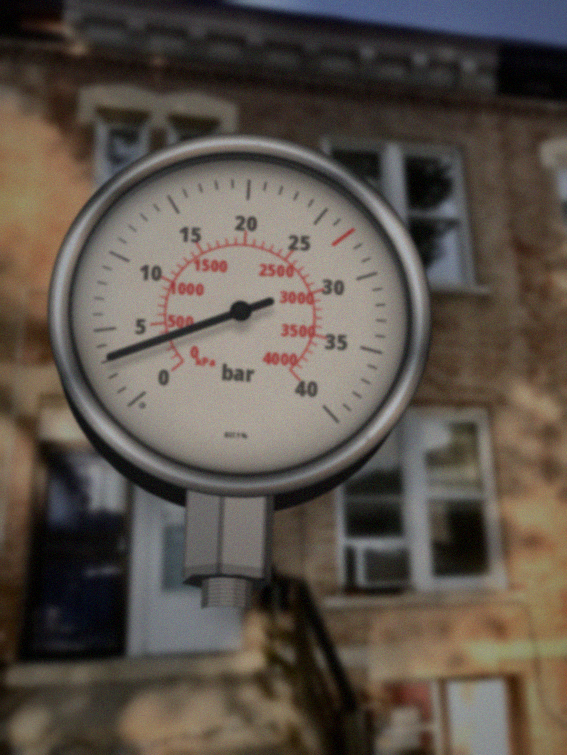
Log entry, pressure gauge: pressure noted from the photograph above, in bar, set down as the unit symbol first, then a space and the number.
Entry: bar 3
